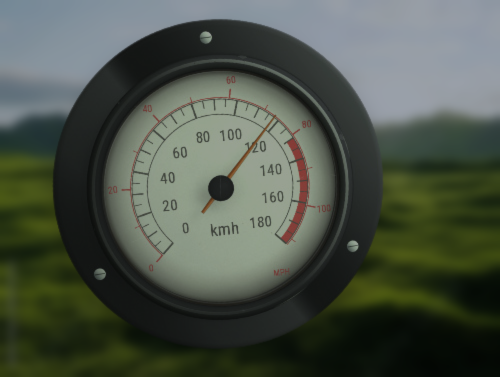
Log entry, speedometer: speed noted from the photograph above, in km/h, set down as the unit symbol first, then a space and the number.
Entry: km/h 117.5
